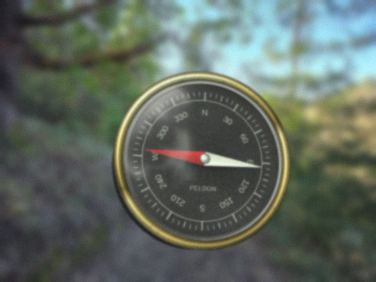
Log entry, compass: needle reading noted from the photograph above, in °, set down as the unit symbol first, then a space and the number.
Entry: ° 275
